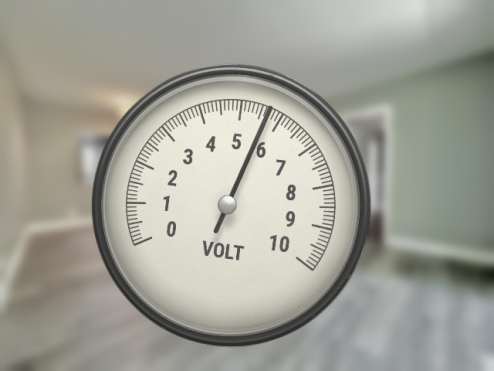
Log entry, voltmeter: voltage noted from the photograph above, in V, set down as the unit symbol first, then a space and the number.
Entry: V 5.7
